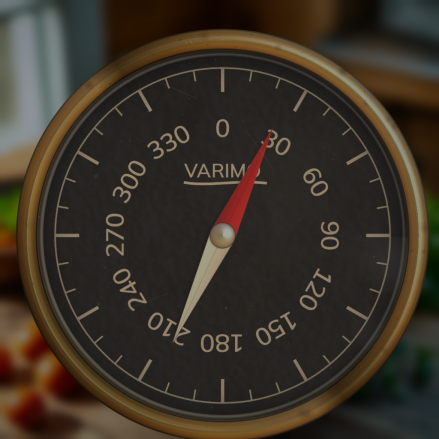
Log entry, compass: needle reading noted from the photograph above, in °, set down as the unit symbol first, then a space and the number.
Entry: ° 25
